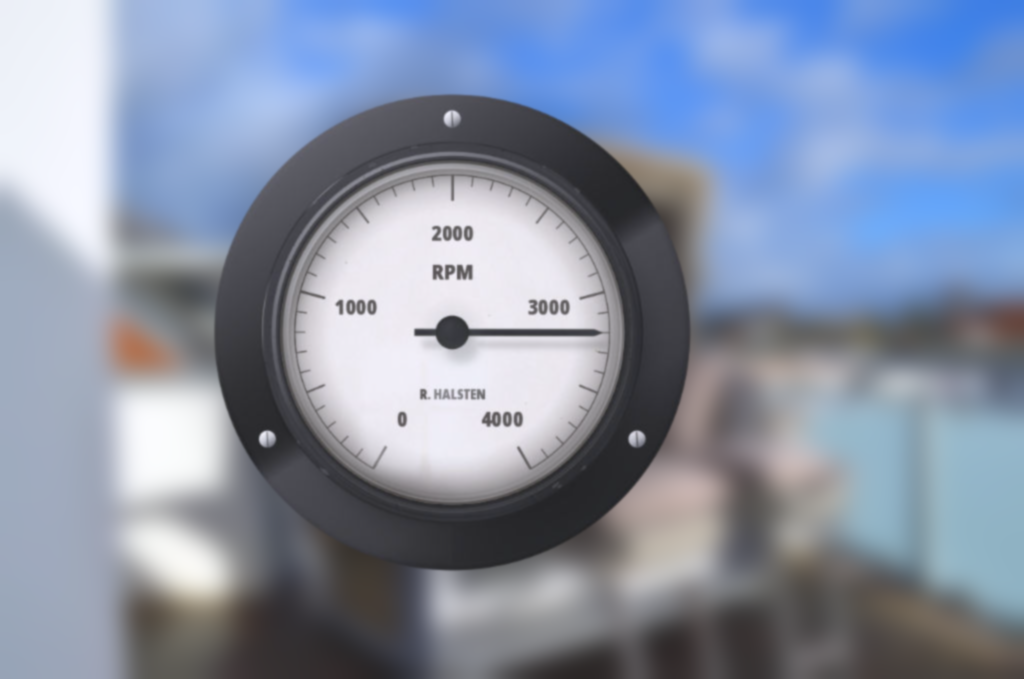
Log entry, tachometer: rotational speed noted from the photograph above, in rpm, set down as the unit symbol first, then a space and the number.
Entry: rpm 3200
